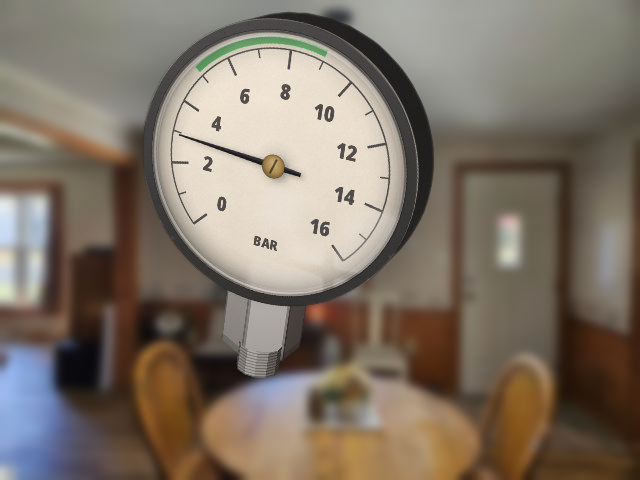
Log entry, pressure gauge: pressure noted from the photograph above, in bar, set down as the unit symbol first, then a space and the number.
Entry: bar 3
